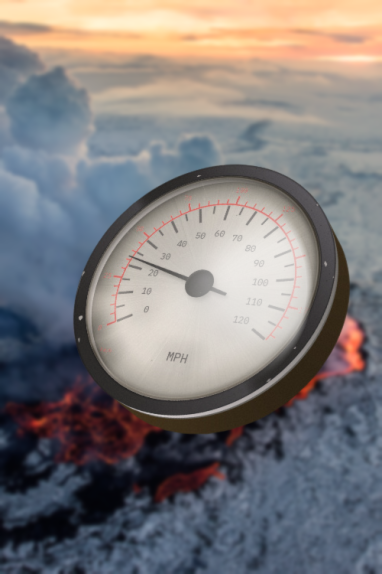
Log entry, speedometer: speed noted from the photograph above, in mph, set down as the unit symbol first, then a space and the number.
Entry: mph 22.5
